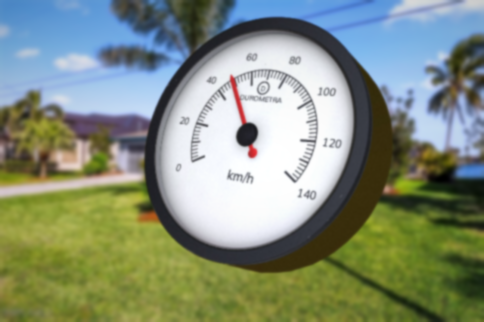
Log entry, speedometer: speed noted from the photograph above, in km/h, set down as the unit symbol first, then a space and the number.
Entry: km/h 50
